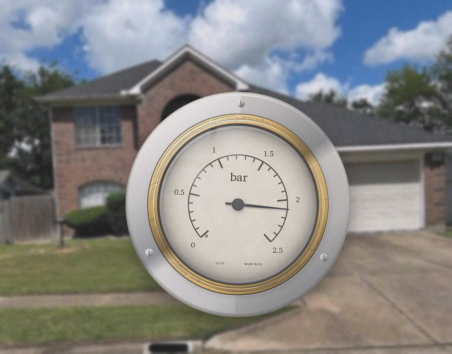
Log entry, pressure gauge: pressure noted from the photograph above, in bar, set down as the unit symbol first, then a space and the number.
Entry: bar 2.1
